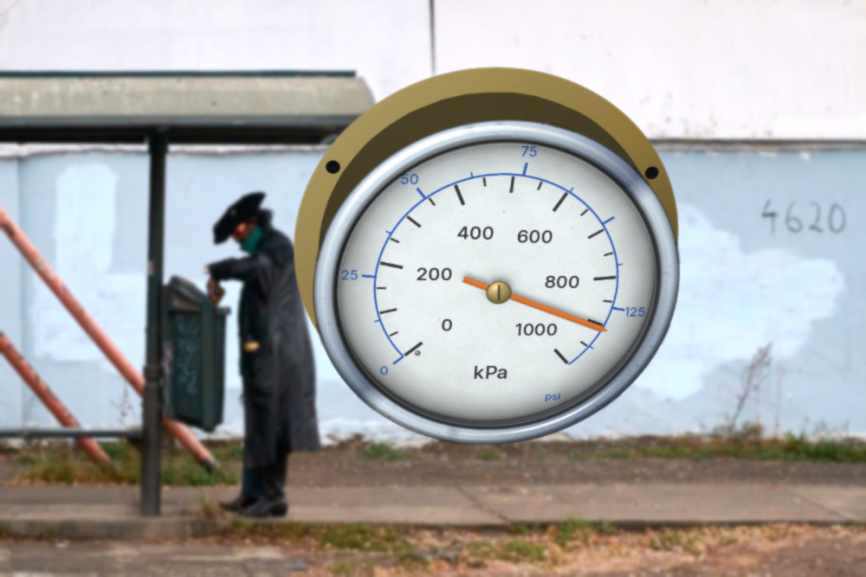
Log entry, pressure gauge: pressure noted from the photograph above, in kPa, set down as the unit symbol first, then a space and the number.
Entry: kPa 900
